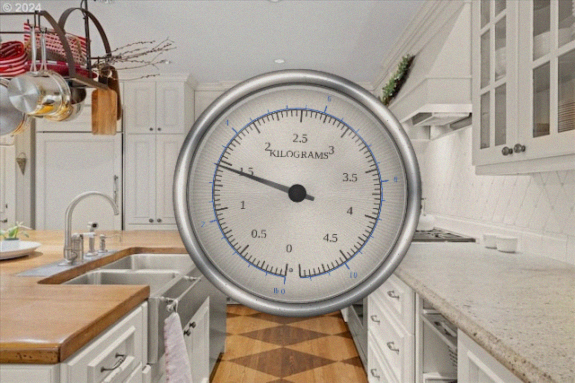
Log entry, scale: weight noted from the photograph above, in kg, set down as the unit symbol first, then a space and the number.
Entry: kg 1.45
